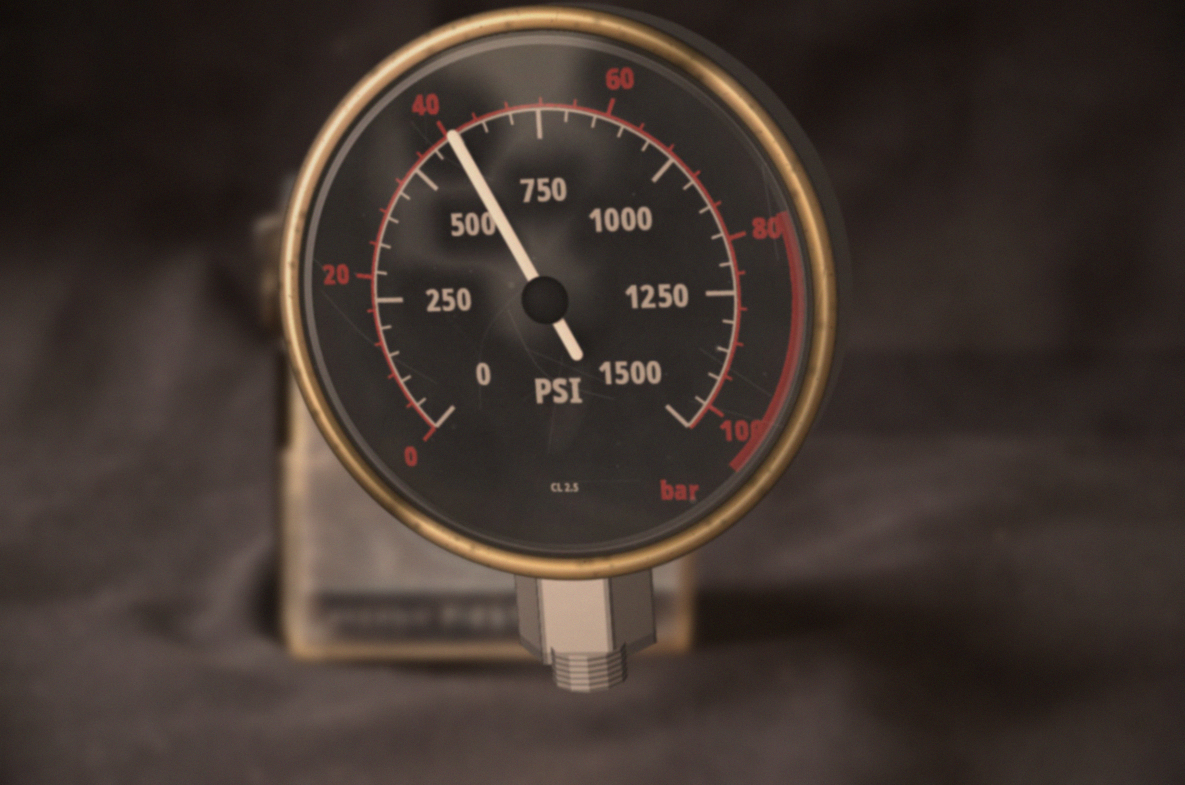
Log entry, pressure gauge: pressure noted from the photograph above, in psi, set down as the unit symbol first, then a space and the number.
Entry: psi 600
